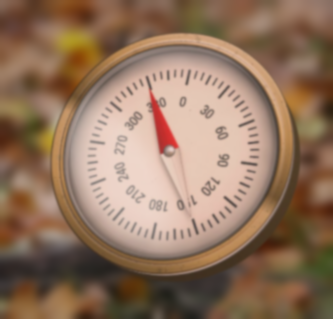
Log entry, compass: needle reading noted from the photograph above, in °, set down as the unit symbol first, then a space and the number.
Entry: ° 330
